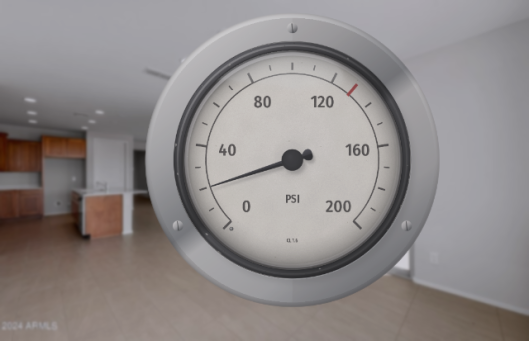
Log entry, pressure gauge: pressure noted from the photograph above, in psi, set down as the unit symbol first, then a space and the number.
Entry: psi 20
